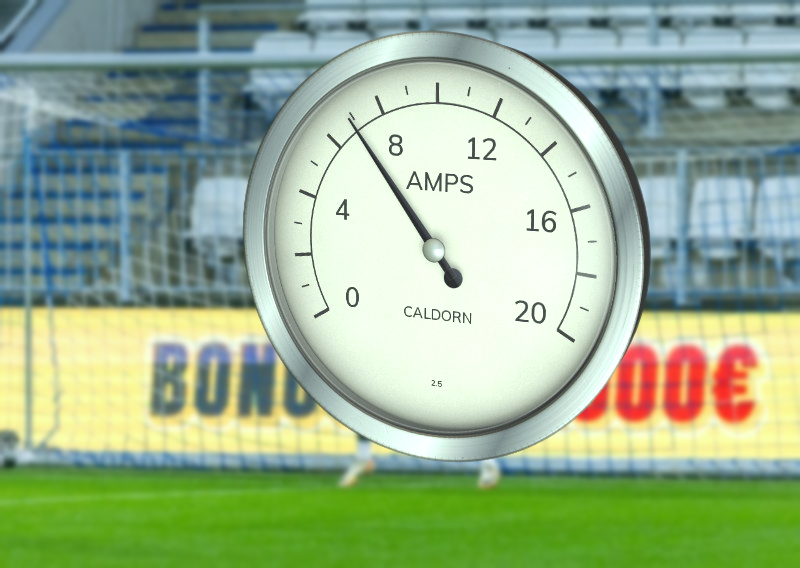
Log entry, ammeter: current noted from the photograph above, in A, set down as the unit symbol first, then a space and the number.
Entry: A 7
